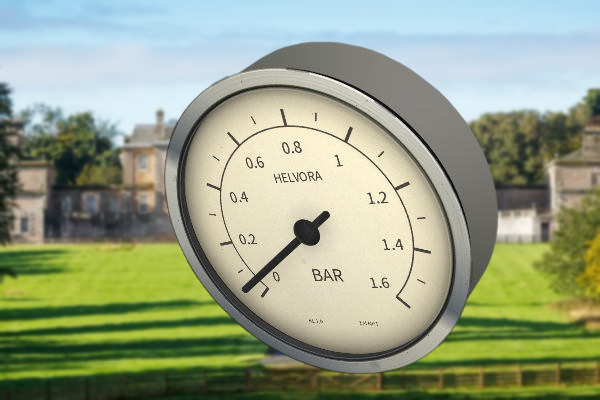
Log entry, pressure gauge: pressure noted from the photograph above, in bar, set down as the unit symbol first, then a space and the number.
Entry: bar 0.05
